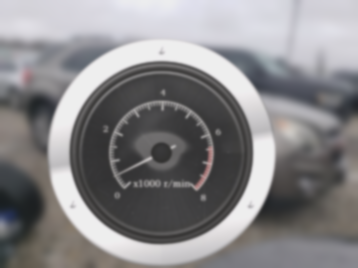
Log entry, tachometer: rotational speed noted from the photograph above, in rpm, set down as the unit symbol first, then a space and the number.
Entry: rpm 500
